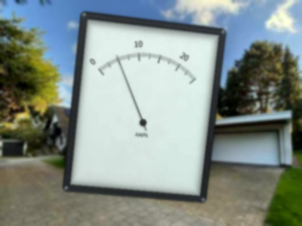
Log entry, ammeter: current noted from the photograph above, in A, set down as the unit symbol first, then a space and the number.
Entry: A 5
